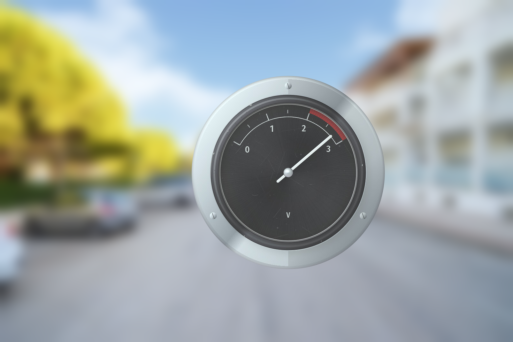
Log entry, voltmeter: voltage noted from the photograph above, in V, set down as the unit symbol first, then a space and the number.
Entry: V 2.75
